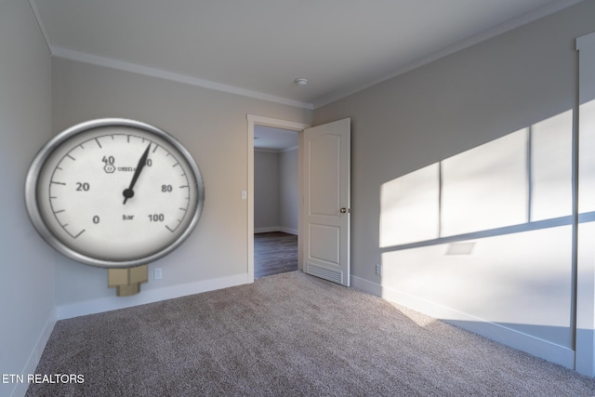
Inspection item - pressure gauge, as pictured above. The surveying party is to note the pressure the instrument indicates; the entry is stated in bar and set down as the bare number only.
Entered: 57.5
